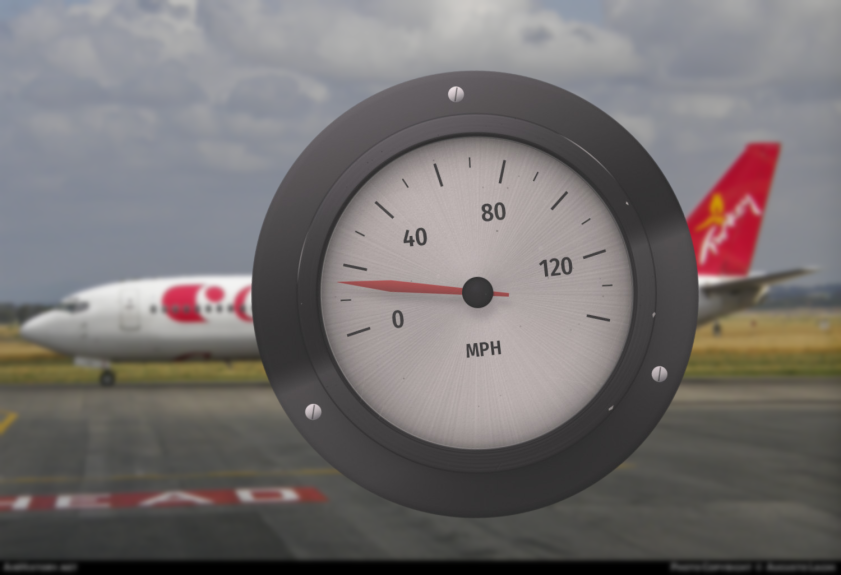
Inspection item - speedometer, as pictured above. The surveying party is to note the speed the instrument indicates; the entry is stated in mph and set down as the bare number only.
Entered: 15
